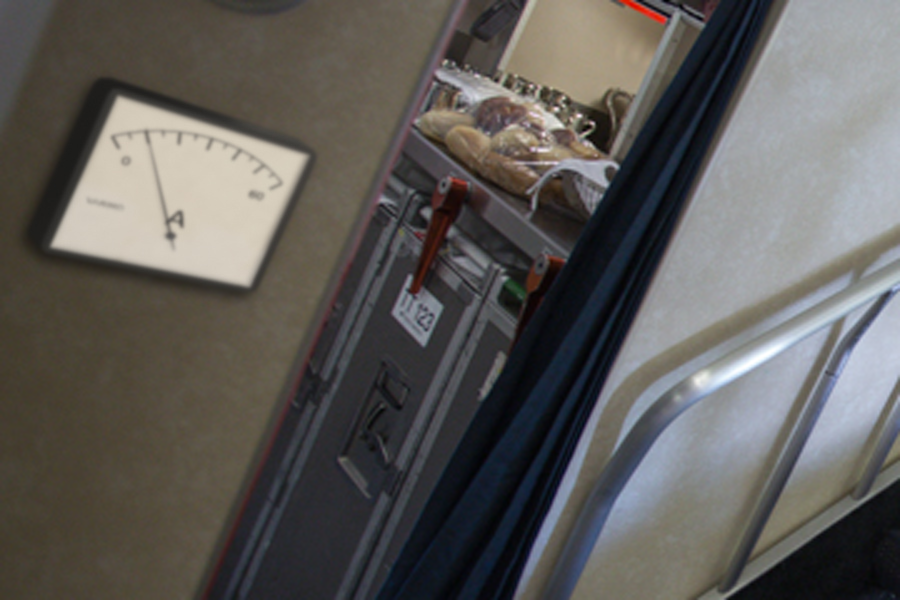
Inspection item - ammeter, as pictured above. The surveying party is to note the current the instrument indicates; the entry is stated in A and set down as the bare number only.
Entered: 10
